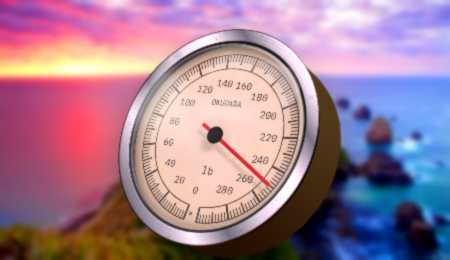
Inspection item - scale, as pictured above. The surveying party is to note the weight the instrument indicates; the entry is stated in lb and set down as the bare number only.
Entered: 250
